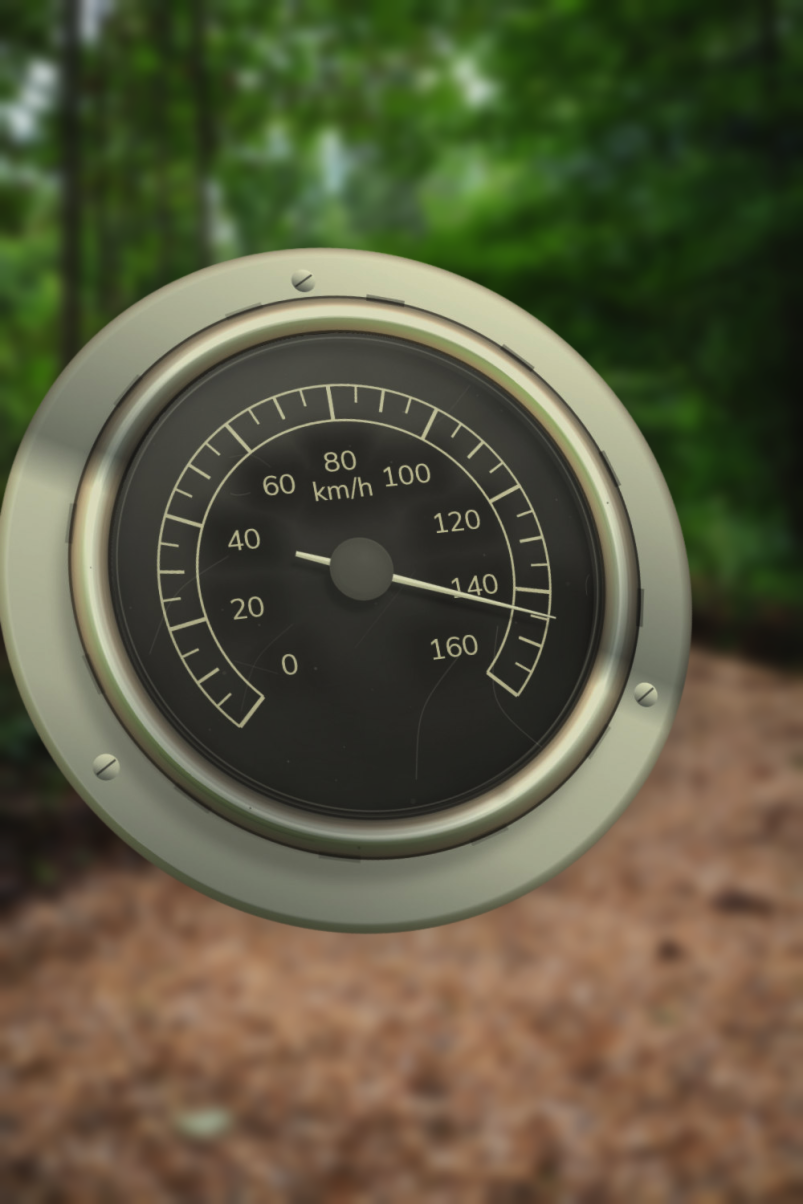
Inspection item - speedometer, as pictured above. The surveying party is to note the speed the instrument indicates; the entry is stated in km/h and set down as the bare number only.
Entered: 145
